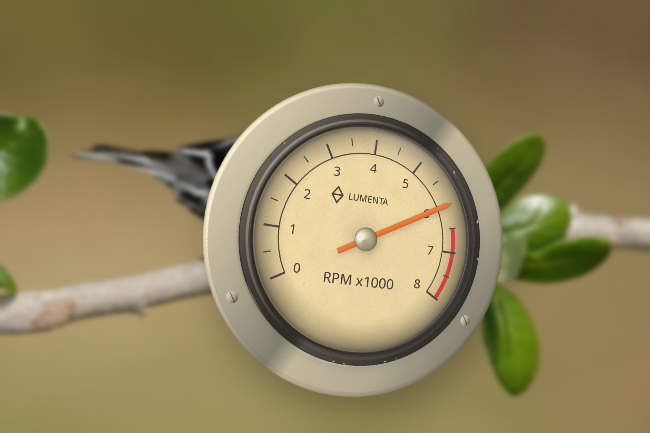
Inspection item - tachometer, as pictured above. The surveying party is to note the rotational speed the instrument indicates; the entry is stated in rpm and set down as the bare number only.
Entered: 6000
